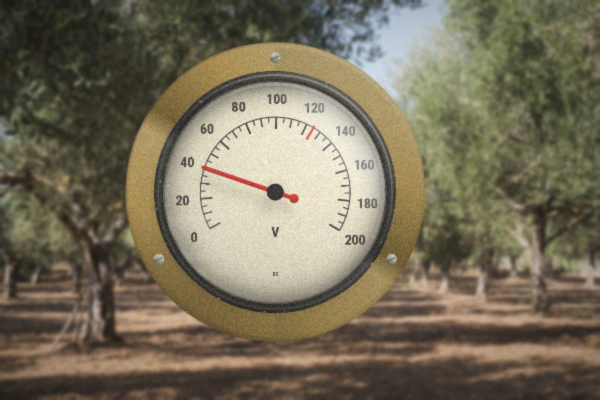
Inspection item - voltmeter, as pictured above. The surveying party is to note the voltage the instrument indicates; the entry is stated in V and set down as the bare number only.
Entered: 40
